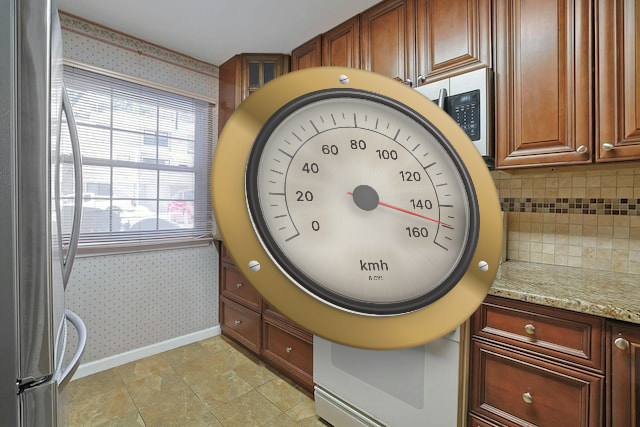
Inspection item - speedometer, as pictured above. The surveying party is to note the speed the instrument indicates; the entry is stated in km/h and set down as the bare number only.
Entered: 150
